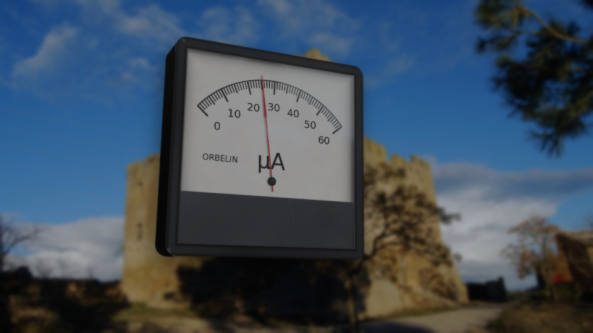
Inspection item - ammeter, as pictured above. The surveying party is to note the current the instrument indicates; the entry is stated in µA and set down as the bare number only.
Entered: 25
